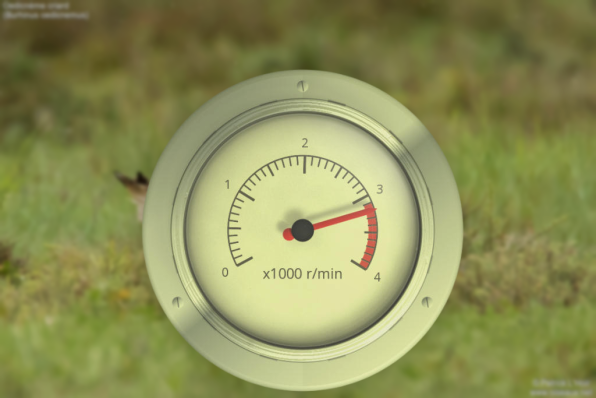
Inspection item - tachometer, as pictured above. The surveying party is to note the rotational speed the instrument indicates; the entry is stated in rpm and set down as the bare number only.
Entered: 3200
